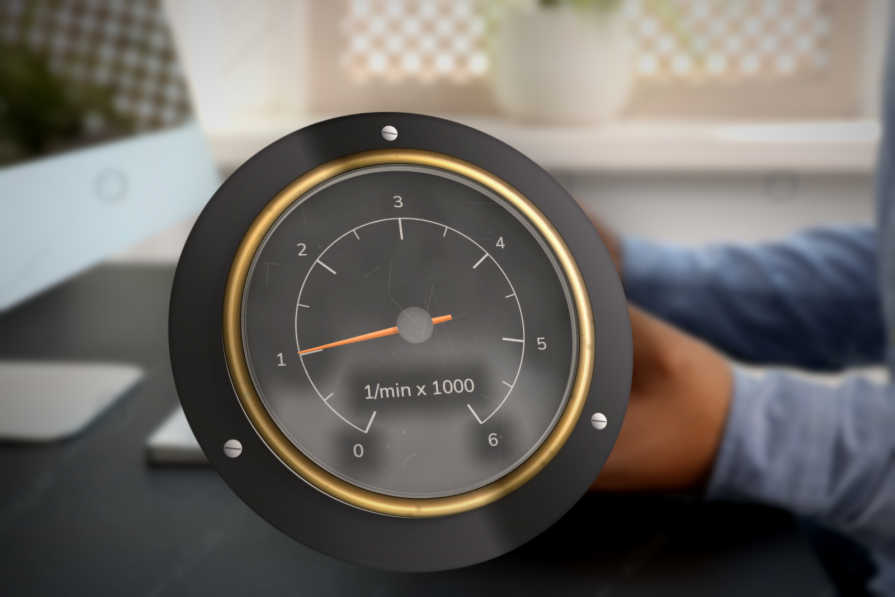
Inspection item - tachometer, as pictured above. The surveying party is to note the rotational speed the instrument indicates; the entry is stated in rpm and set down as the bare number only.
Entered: 1000
